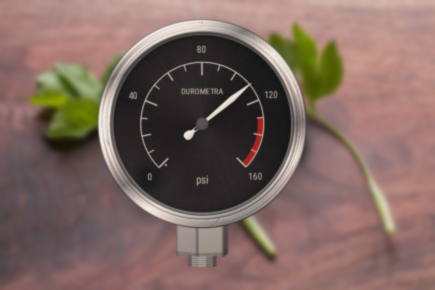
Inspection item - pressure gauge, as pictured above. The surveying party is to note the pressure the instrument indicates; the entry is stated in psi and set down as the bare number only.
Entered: 110
